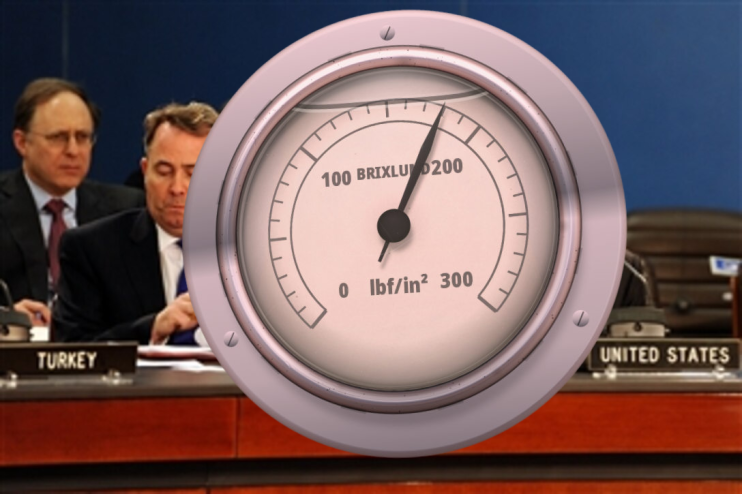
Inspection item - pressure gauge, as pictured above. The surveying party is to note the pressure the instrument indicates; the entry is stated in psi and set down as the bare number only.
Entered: 180
